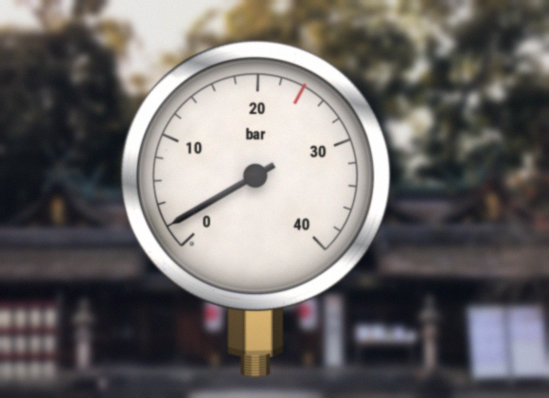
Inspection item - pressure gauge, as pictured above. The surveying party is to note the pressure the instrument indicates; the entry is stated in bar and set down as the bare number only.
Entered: 2
